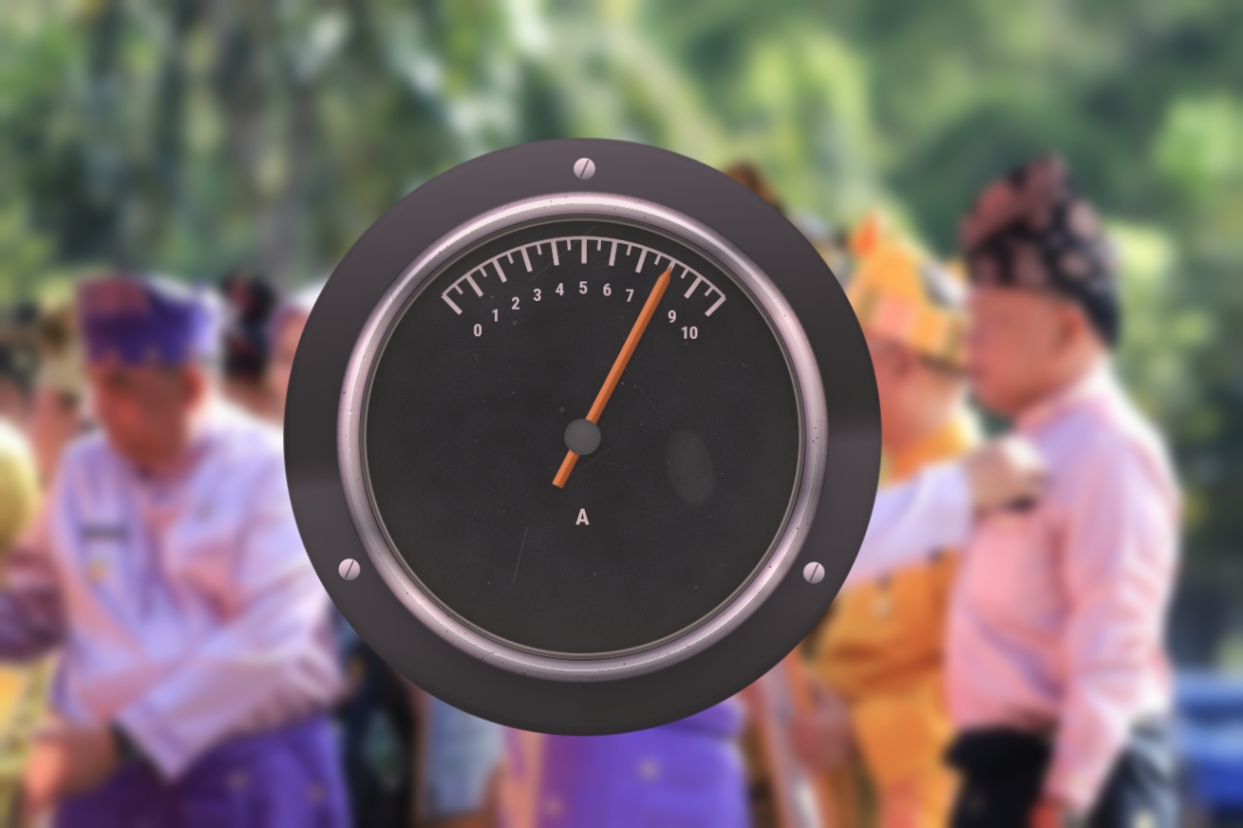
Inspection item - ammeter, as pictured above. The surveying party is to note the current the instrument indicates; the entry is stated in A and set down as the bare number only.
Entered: 8
